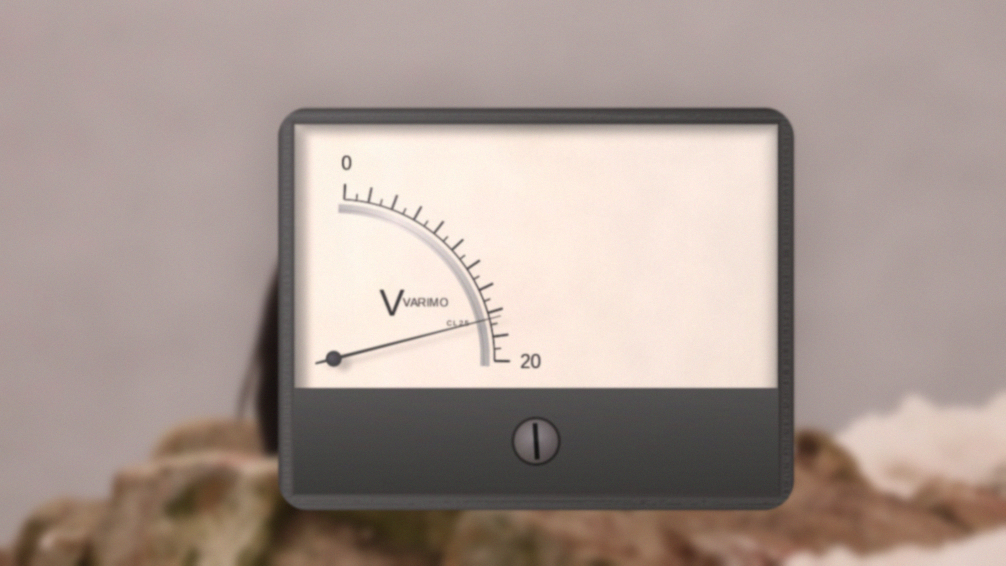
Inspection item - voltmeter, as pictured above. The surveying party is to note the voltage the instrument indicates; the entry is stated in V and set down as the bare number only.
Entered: 16.5
